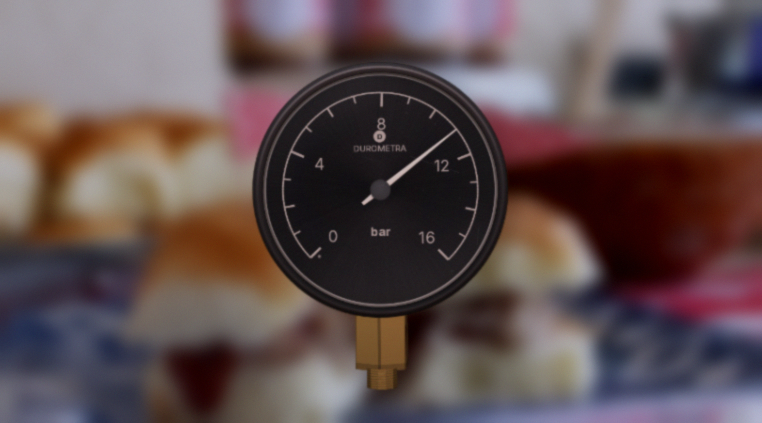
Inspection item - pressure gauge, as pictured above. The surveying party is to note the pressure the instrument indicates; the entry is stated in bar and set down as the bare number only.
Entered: 11
